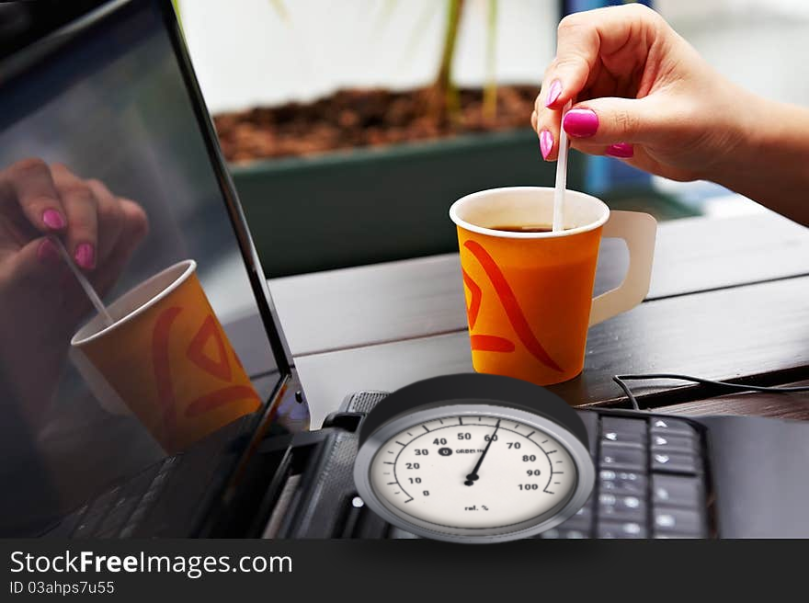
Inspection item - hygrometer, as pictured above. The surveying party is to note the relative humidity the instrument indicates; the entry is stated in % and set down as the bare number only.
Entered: 60
